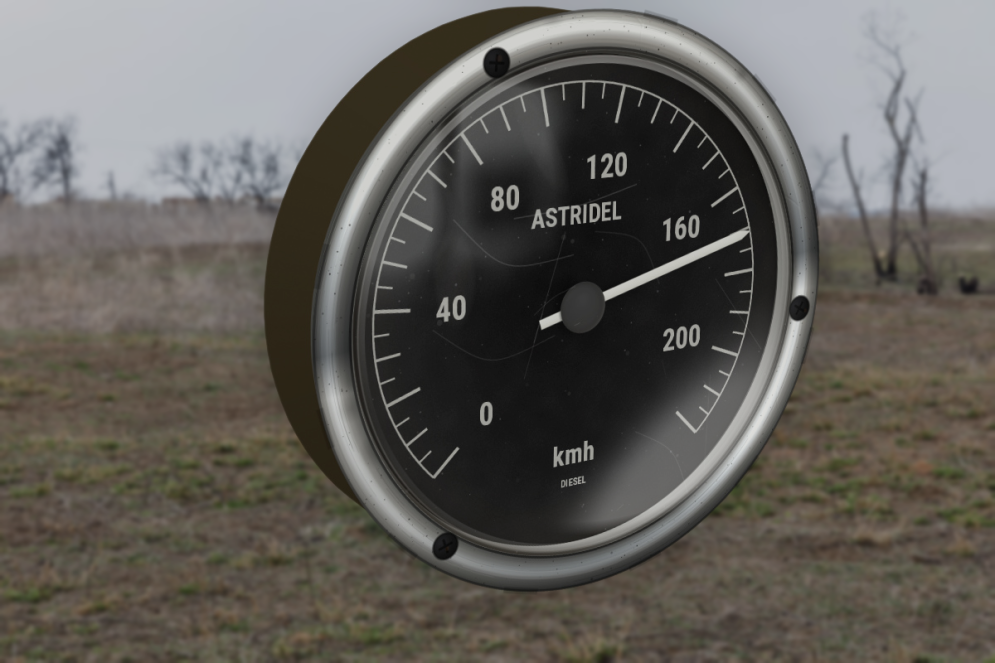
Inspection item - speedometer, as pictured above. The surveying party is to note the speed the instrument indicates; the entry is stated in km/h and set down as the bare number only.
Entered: 170
